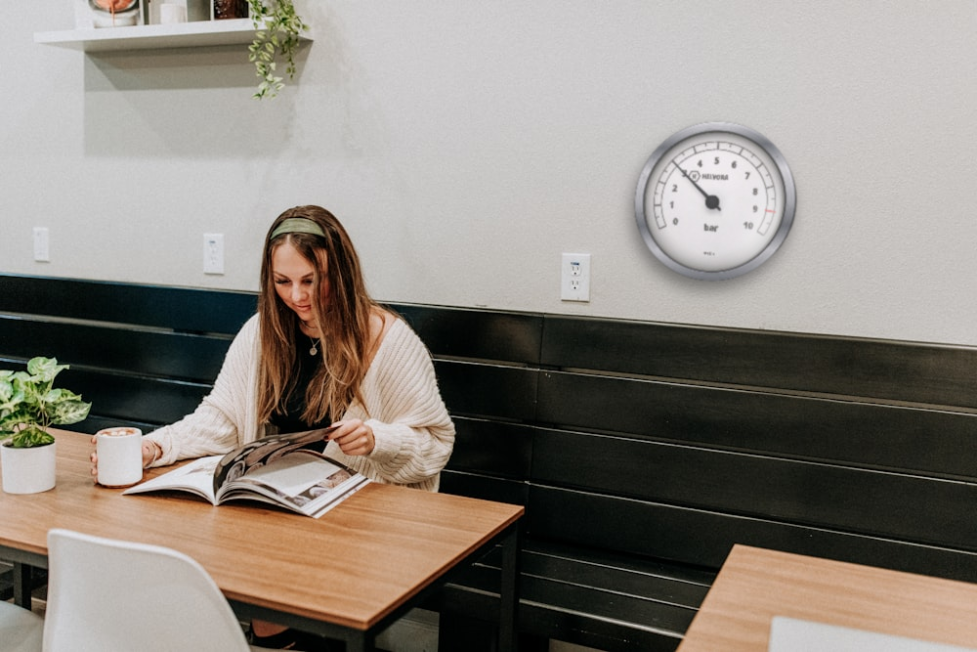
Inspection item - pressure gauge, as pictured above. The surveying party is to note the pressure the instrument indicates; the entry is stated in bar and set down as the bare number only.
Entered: 3
